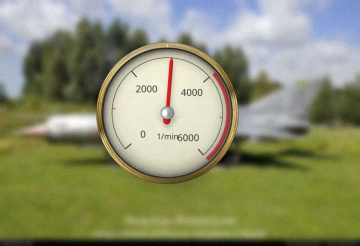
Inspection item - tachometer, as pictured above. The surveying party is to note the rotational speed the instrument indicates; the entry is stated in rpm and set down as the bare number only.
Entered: 3000
